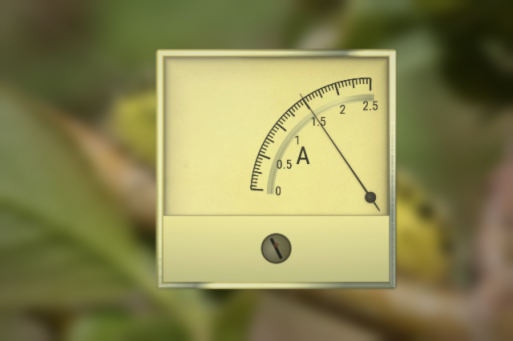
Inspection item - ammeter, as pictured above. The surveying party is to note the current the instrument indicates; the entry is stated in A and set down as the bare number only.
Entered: 1.5
